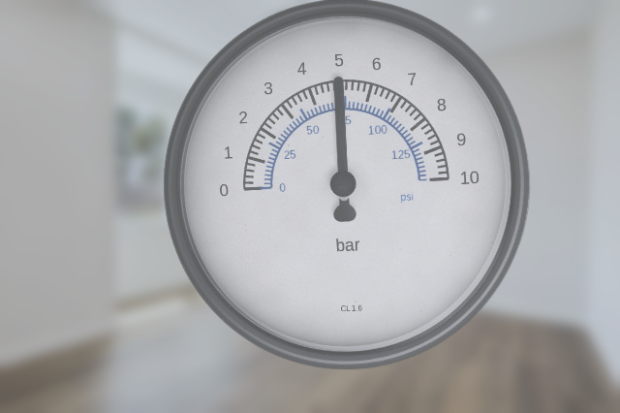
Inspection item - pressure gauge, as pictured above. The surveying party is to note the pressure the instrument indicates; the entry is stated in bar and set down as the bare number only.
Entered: 5
